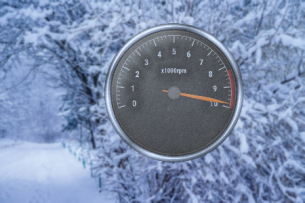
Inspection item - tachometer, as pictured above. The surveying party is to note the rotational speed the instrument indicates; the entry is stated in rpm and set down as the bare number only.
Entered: 9800
